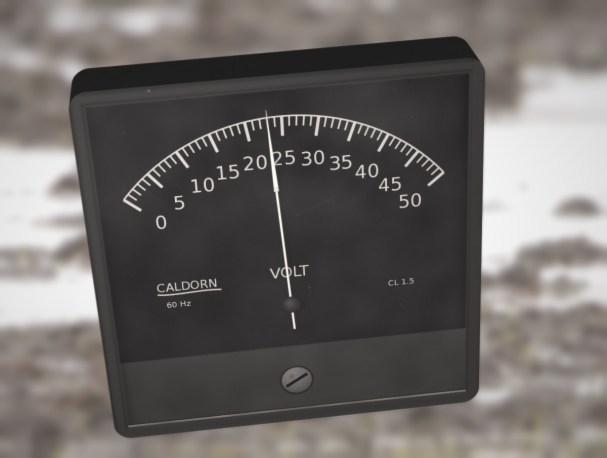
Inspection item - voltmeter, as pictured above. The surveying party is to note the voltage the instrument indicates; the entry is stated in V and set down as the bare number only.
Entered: 23
